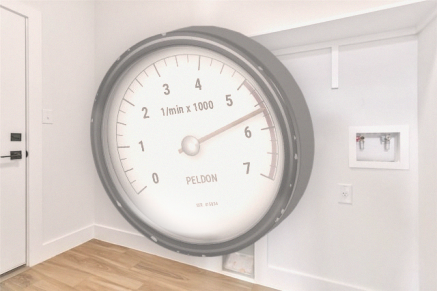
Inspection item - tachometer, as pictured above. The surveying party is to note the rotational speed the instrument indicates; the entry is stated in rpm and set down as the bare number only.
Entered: 5625
